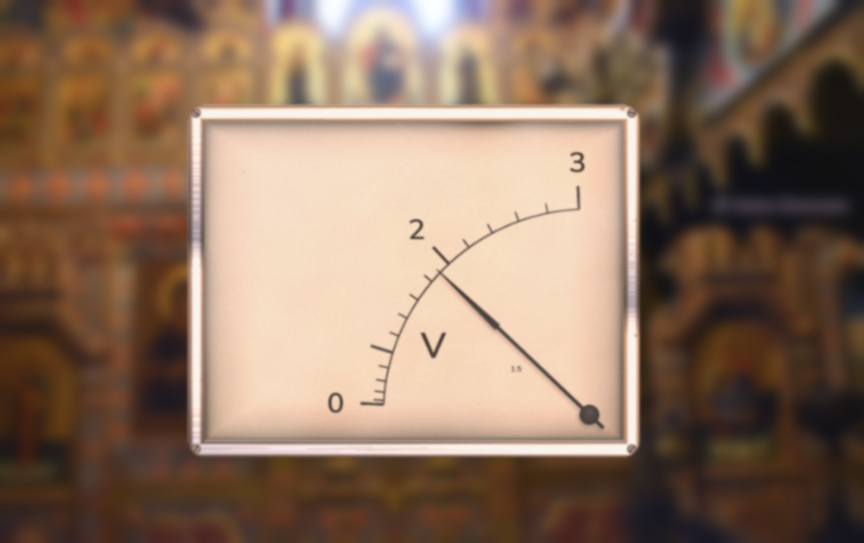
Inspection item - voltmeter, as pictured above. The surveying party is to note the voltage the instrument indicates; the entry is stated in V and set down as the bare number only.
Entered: 1.9
